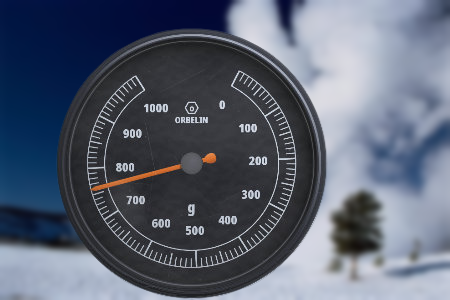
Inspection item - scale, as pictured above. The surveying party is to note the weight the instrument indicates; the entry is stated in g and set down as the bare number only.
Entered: 760
